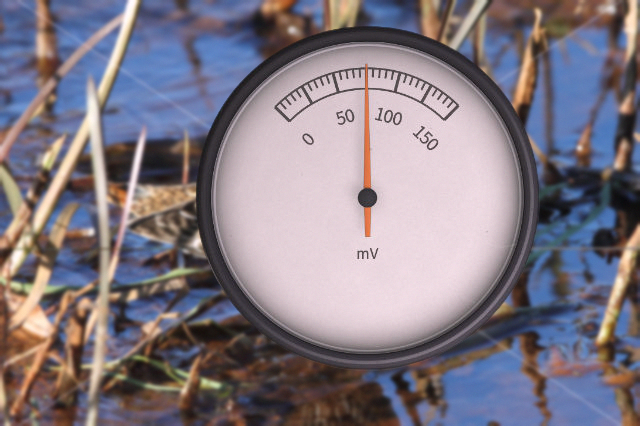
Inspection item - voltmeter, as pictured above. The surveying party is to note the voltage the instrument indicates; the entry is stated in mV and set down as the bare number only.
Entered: 75
